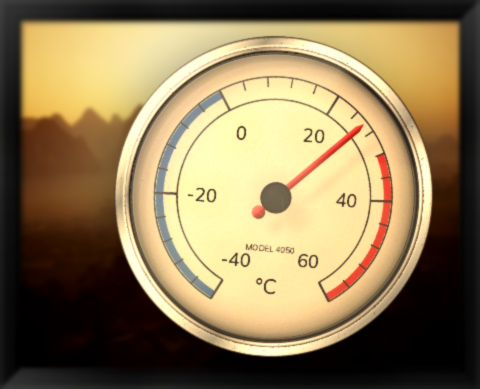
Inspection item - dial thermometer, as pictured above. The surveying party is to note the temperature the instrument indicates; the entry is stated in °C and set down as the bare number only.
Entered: 26
